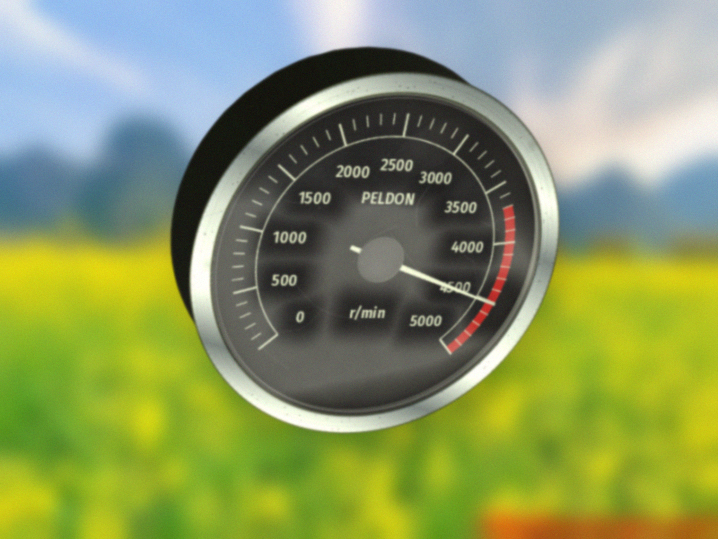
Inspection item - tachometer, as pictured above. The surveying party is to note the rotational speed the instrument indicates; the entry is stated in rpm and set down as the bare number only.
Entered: 4500
